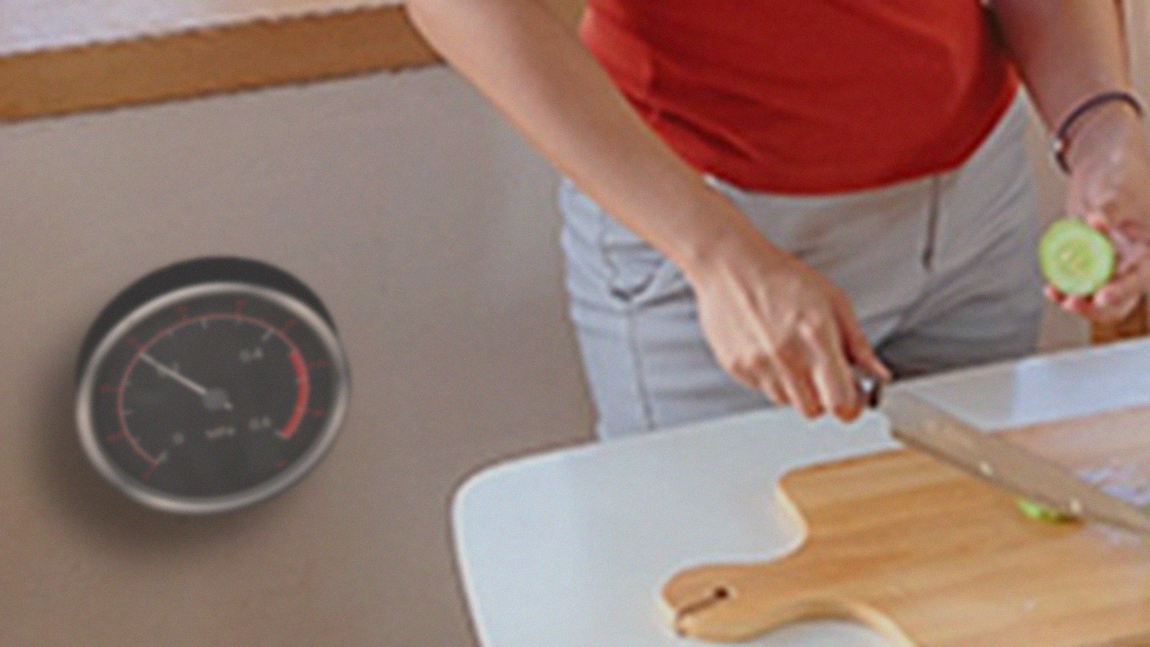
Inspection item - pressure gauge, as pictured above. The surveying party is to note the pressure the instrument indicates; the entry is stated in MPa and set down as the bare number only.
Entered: 0.2
